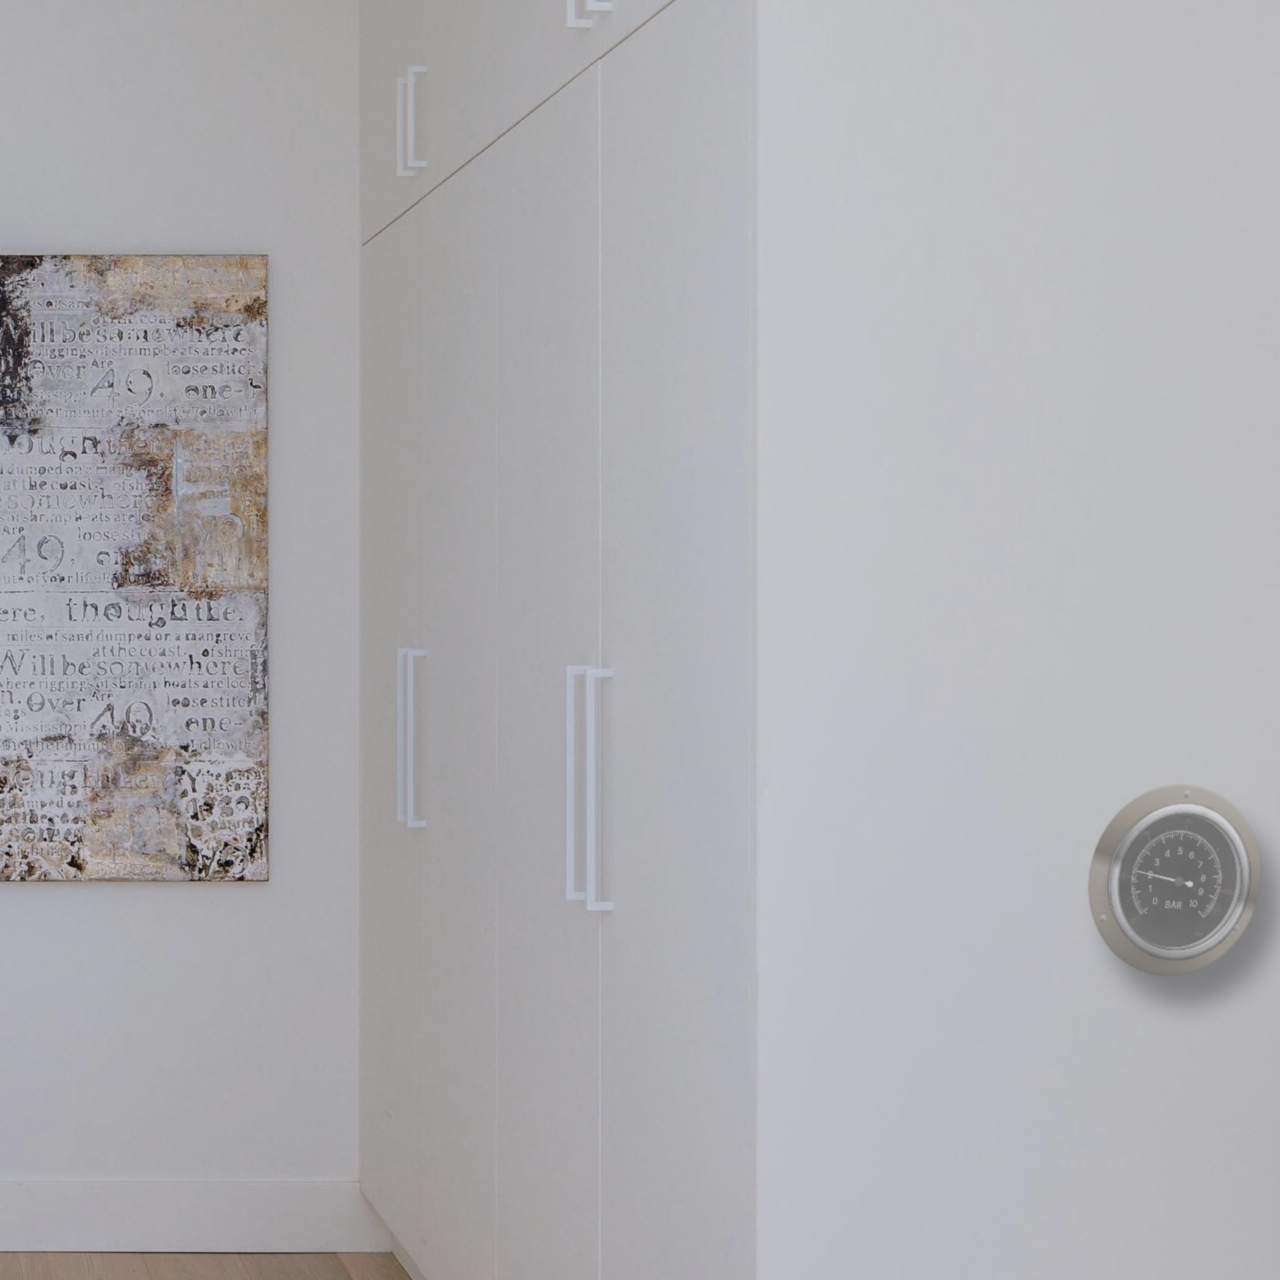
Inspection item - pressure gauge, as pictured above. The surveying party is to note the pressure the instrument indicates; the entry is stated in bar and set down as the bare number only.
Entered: 2
